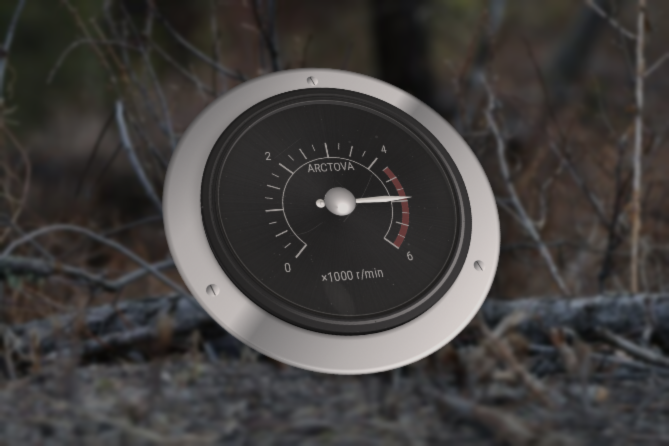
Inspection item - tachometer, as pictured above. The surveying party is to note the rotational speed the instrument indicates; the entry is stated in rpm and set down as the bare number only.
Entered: 5000
